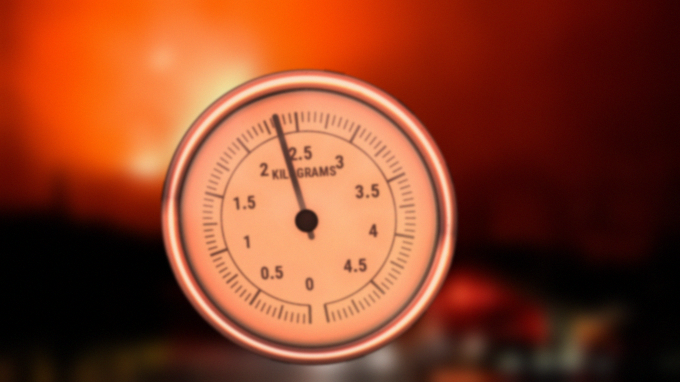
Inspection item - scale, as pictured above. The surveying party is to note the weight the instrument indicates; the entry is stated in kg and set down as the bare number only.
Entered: 2.35
